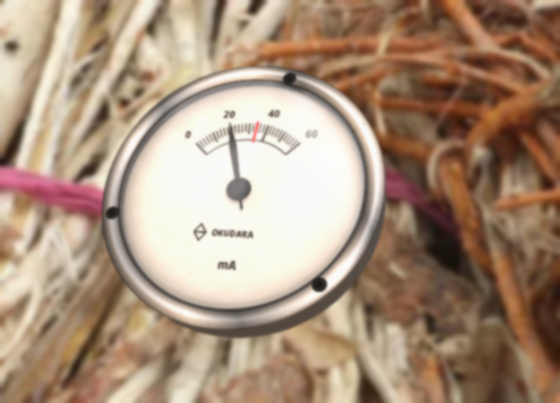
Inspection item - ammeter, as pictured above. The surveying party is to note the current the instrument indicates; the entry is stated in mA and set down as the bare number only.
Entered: 20
